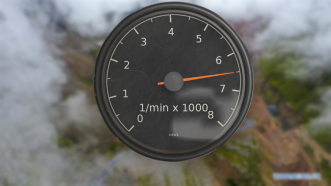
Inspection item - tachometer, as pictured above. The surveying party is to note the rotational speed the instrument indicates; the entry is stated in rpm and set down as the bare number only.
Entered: 6500
